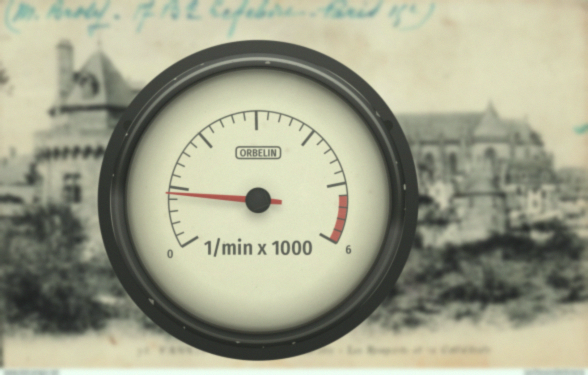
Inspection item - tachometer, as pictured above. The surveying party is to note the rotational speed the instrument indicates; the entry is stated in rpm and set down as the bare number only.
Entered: 900
